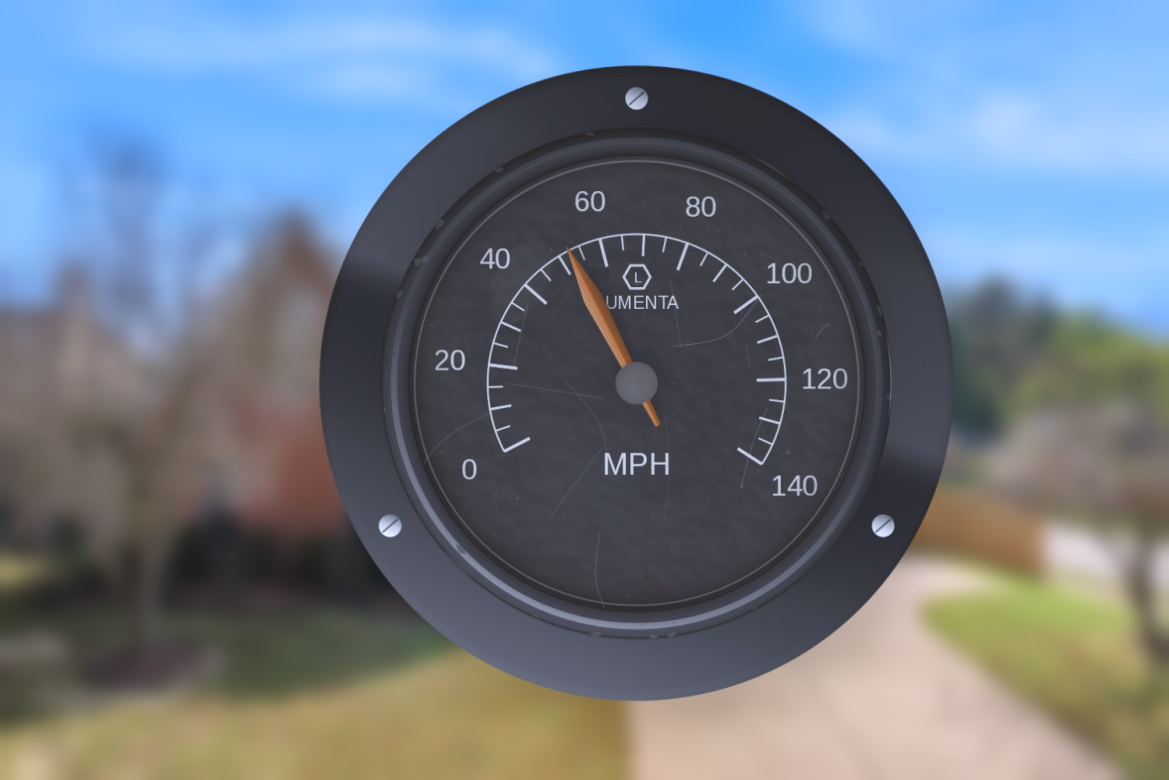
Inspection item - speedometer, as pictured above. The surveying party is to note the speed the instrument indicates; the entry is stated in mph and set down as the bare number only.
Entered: 52.5
